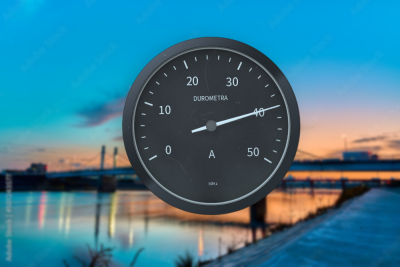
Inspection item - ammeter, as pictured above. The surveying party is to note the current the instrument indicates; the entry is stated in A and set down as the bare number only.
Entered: 40
